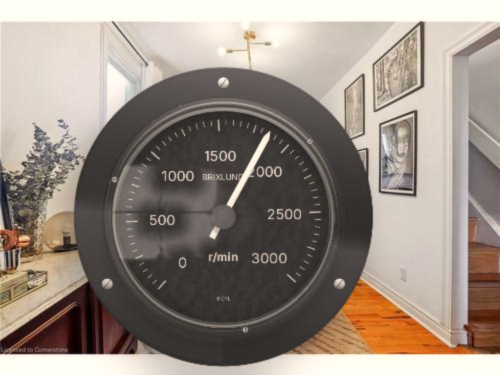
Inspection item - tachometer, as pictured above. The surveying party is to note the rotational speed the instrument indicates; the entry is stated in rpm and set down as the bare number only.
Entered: 1850
